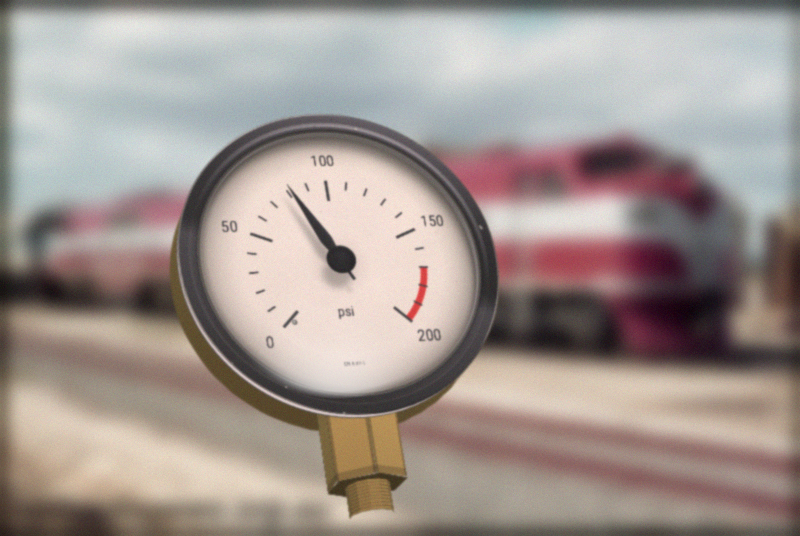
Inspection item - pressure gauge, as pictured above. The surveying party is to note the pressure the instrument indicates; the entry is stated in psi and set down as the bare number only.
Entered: 80
